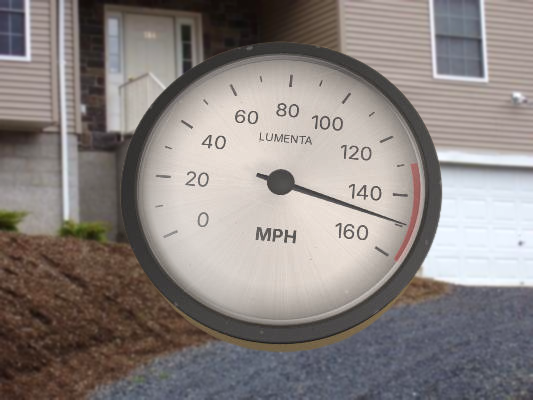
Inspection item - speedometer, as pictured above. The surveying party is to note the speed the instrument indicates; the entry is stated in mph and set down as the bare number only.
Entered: 150
